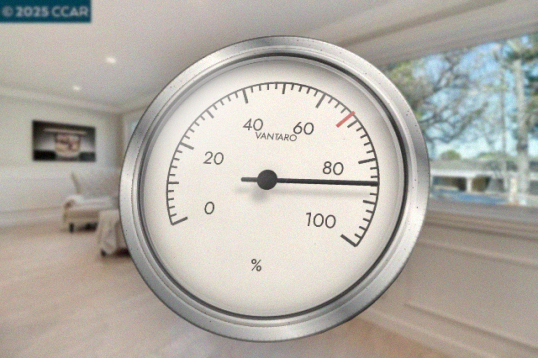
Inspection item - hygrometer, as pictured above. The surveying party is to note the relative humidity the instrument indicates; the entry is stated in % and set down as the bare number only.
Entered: 86
